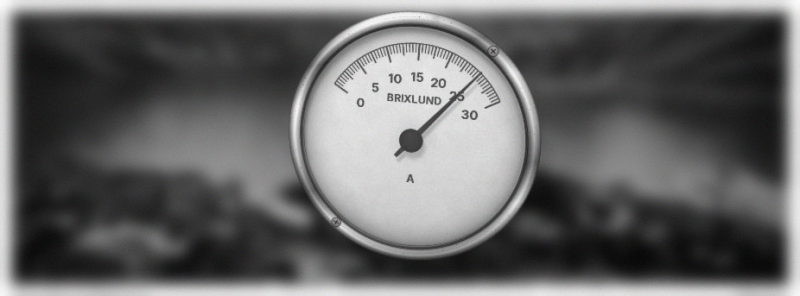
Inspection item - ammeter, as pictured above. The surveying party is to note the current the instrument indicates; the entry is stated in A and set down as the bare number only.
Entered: 25
